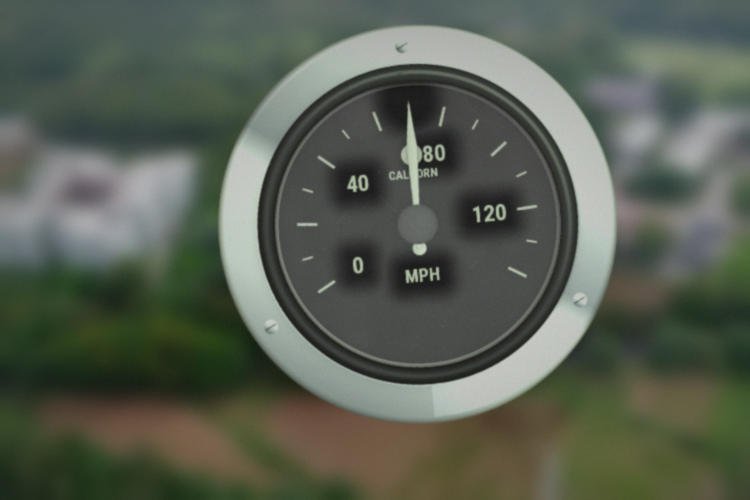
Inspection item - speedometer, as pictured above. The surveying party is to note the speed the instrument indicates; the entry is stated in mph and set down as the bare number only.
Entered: 70
